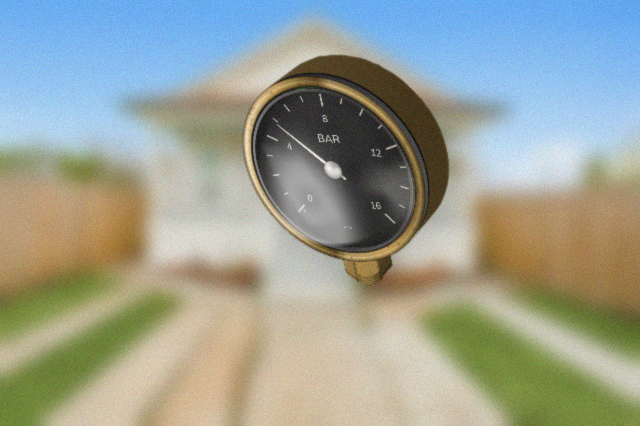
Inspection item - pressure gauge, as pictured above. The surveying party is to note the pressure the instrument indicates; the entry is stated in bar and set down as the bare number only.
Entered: 5
